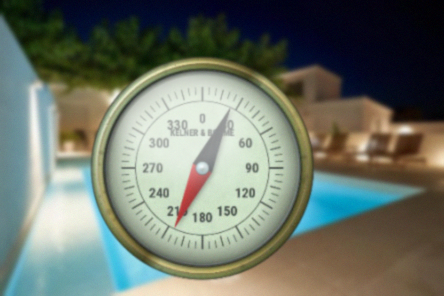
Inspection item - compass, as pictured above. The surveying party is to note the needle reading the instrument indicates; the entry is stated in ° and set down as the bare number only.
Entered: 205
